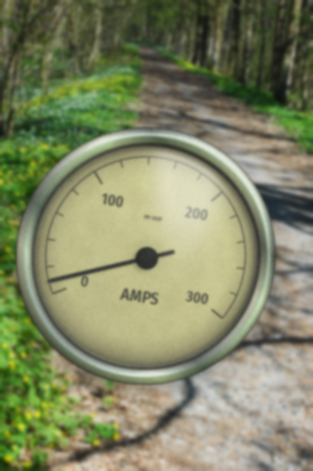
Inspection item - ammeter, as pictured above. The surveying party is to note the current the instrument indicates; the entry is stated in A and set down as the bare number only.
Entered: 10
